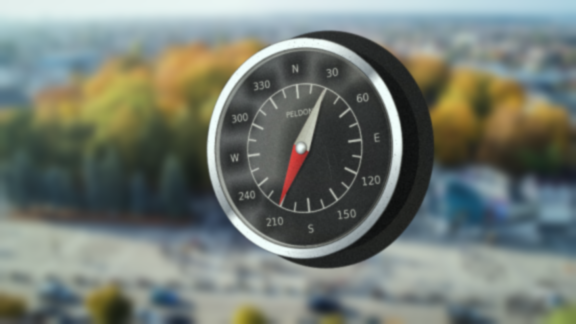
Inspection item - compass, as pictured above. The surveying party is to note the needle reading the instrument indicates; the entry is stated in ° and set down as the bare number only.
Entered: 210
